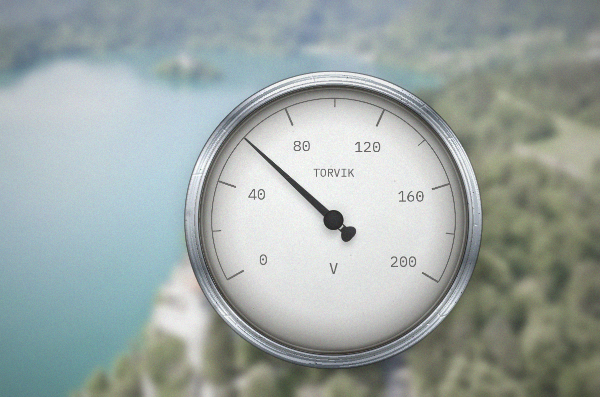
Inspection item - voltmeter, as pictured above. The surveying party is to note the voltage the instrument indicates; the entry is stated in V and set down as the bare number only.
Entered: 60
